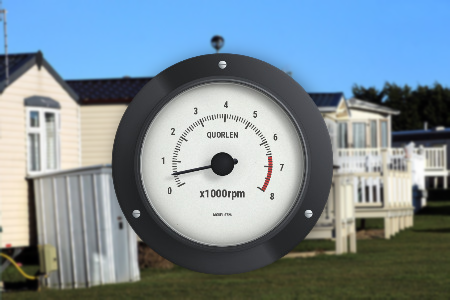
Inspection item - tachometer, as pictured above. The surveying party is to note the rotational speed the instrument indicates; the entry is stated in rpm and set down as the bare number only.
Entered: 500
